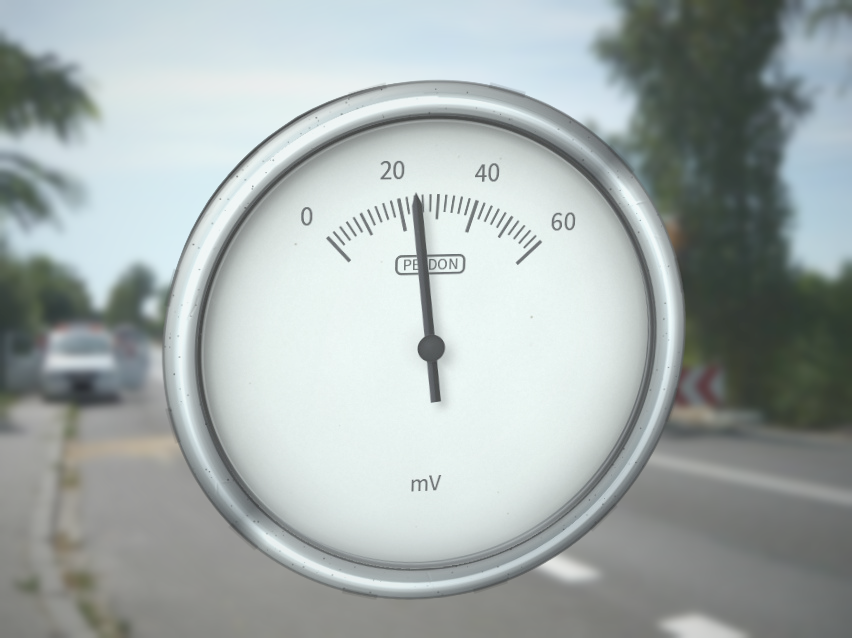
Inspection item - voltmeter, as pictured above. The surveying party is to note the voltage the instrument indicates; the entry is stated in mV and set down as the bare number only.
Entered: 24
